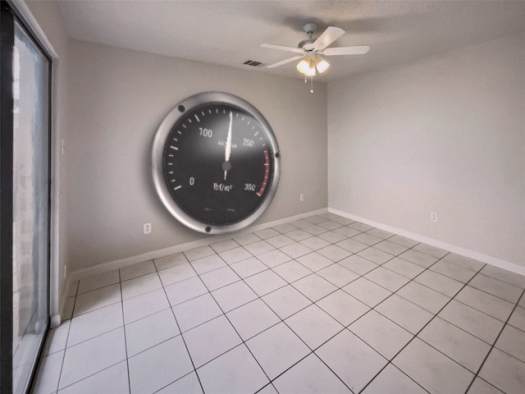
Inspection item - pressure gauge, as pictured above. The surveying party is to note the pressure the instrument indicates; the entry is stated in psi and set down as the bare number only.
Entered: 150
